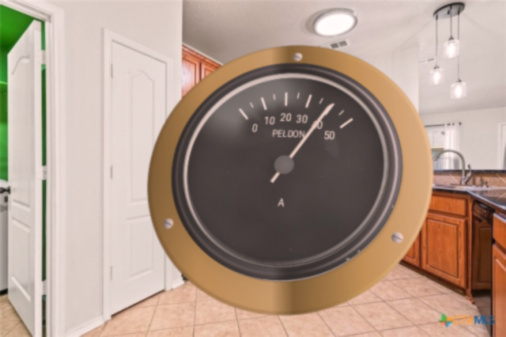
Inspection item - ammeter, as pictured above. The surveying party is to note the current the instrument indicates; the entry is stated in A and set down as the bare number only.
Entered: 40
